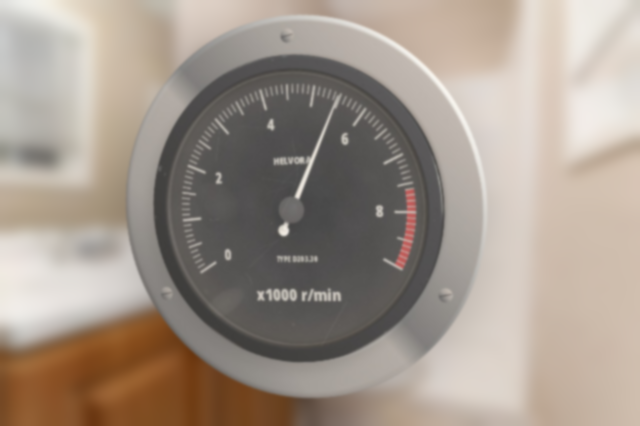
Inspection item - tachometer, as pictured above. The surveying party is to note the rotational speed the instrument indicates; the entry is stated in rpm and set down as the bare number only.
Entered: 5500
